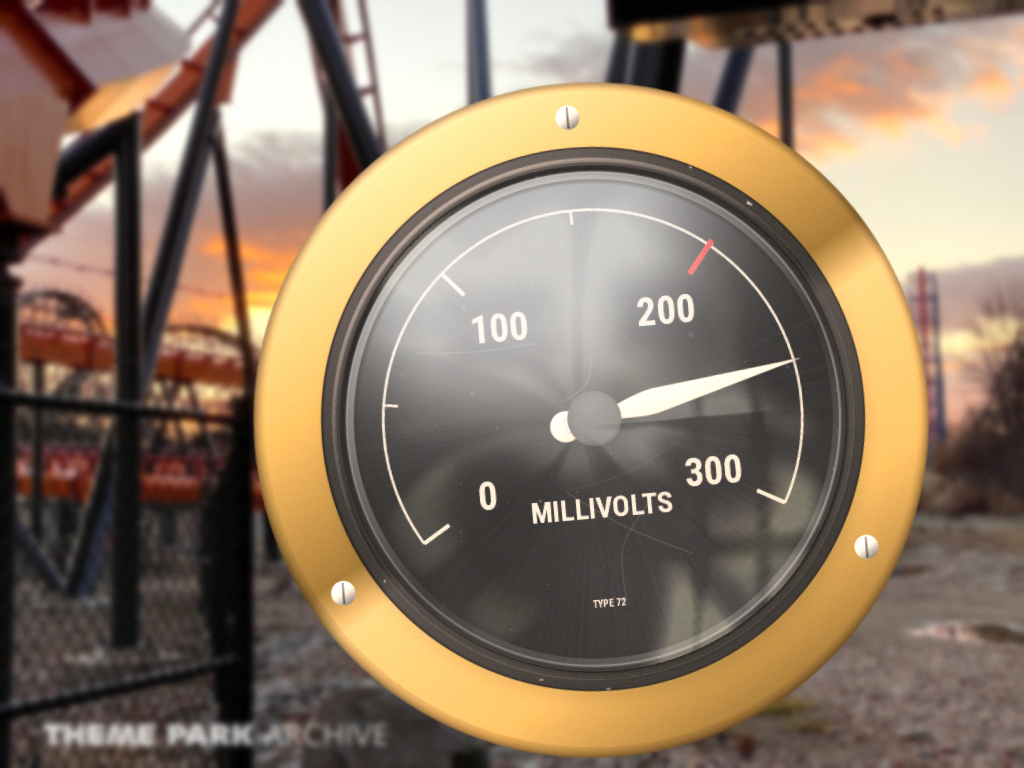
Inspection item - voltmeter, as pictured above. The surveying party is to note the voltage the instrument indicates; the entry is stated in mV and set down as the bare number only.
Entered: 250
